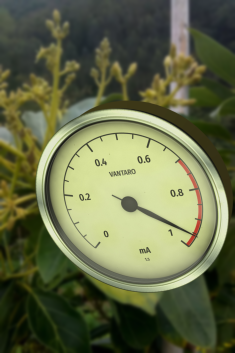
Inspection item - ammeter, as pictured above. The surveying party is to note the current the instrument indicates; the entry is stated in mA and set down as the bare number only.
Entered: 0.95
